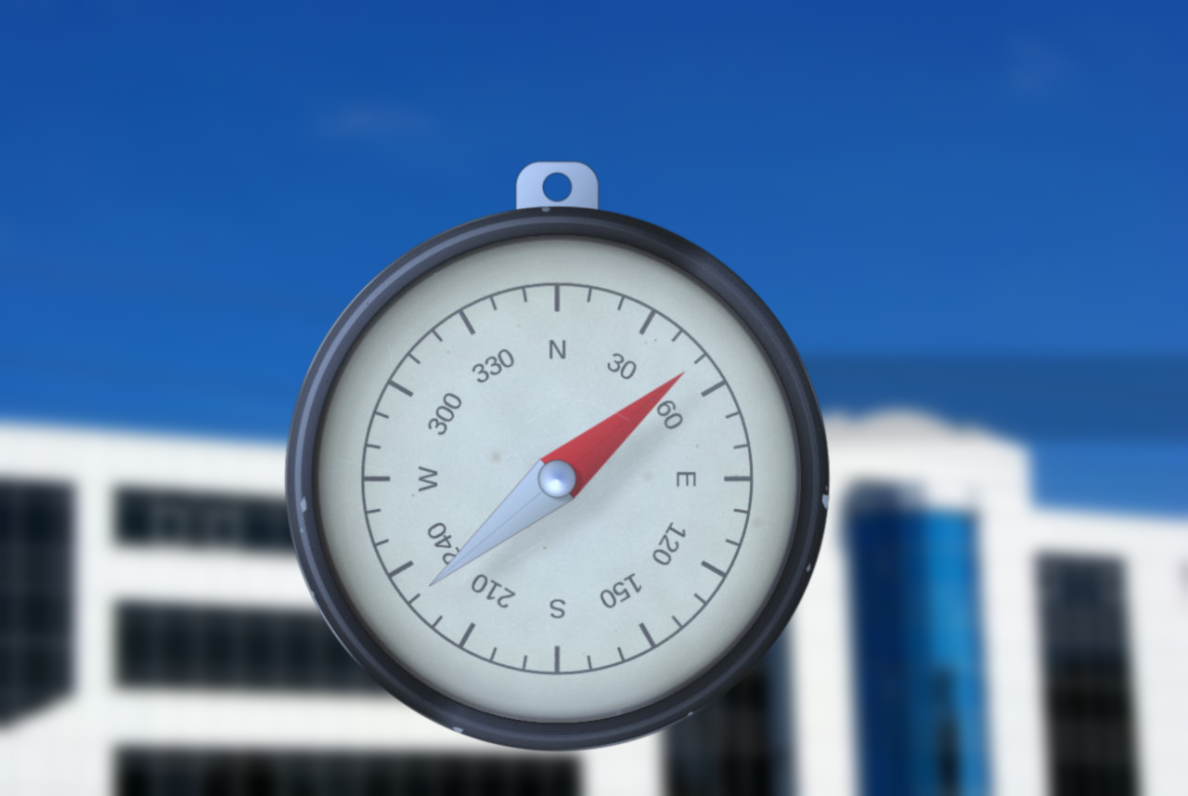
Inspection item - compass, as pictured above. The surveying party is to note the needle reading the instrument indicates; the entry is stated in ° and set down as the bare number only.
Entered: 50
